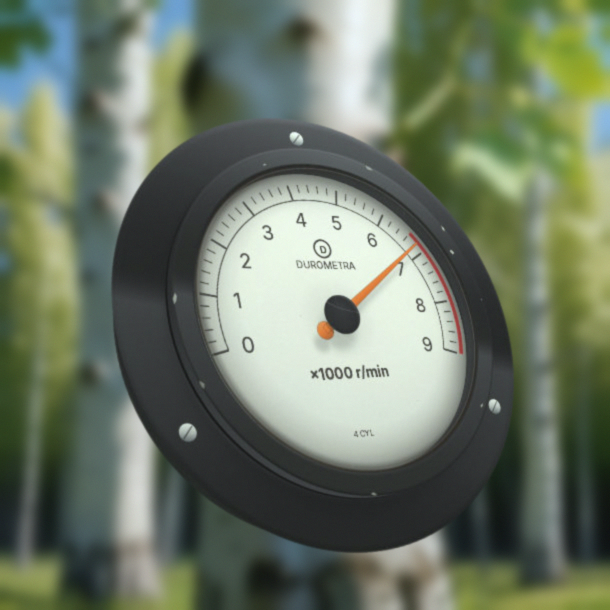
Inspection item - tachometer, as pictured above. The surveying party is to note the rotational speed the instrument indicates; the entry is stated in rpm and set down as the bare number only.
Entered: 6800
